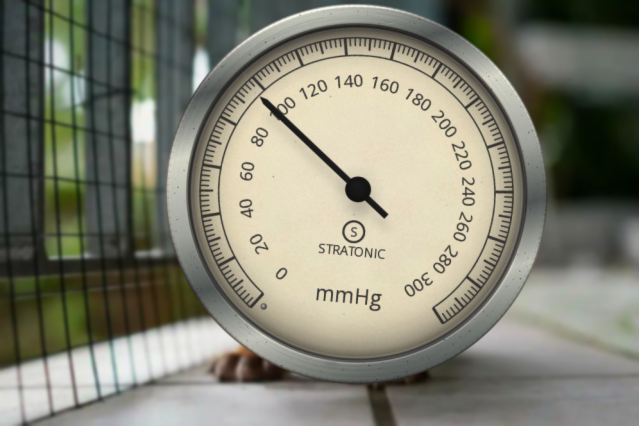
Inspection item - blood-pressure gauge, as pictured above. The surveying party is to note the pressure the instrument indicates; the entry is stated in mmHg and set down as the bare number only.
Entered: 96
